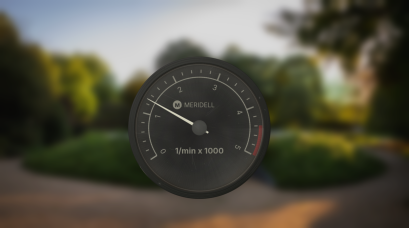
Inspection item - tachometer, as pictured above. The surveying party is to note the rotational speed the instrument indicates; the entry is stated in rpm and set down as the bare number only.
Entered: 1300
